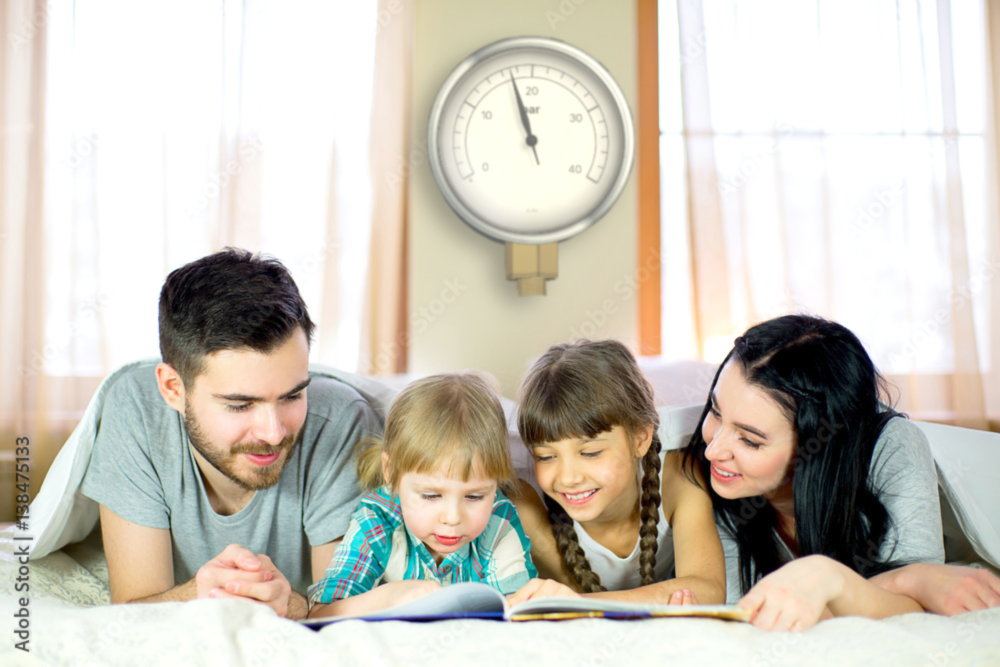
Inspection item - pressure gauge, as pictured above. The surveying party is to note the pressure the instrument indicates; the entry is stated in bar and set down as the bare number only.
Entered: 17
